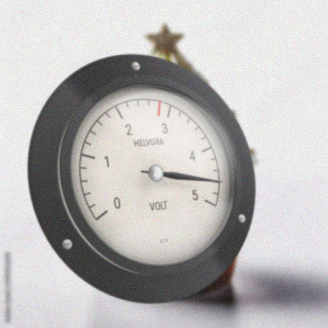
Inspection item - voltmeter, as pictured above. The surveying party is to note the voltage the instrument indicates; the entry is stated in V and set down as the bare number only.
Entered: 4.6
